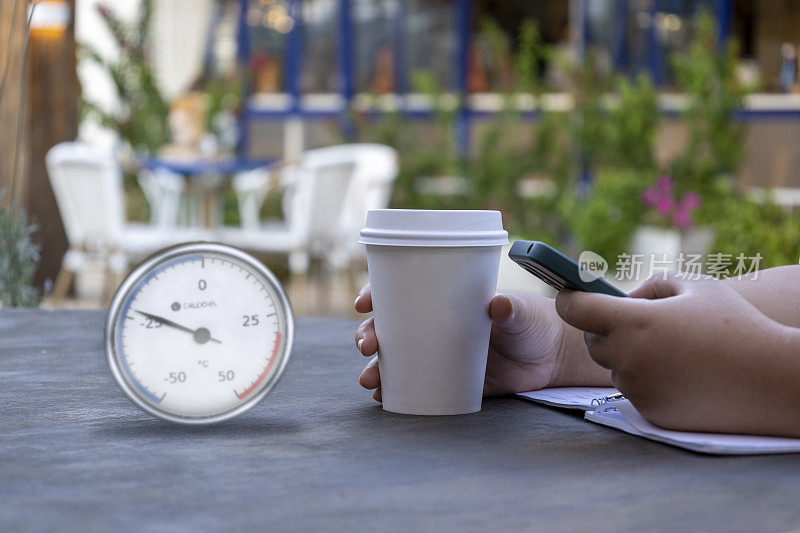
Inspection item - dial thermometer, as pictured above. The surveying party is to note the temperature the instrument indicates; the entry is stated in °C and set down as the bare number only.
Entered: -22.5
